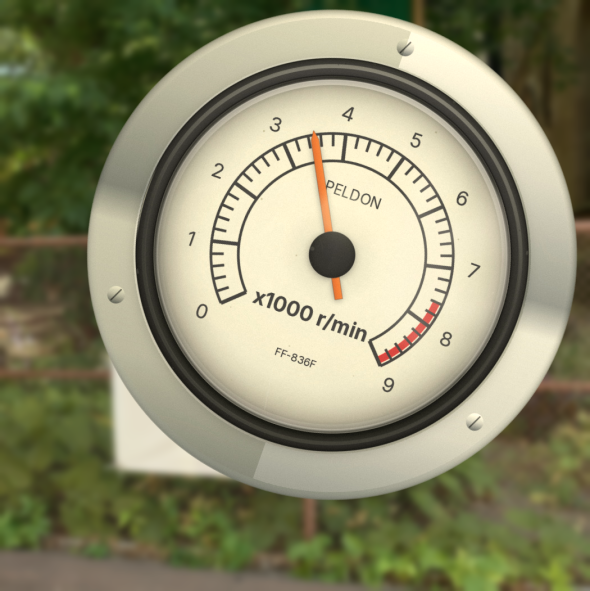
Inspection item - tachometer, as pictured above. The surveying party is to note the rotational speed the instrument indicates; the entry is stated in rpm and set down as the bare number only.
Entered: 3500
